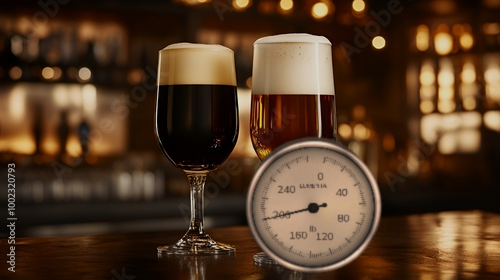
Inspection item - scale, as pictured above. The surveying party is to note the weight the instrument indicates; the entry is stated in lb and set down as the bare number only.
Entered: 200
